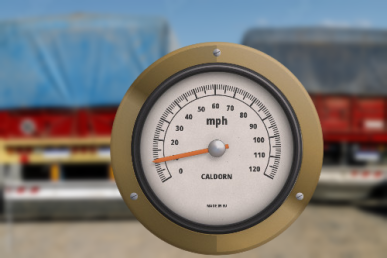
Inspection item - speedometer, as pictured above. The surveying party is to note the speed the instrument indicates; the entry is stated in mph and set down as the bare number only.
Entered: 10
